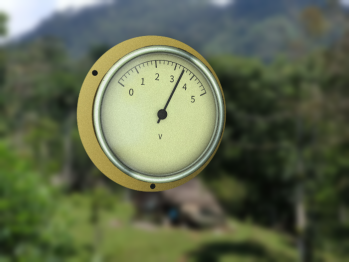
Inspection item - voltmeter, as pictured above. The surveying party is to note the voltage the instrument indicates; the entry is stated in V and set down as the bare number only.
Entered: 3.4
